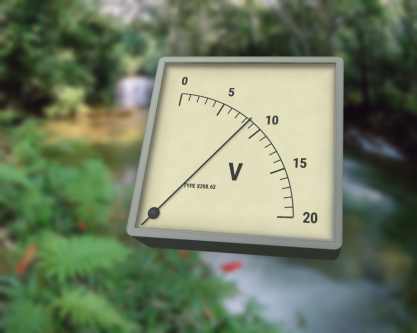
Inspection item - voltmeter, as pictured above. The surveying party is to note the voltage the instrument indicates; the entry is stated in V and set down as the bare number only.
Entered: 8.5
